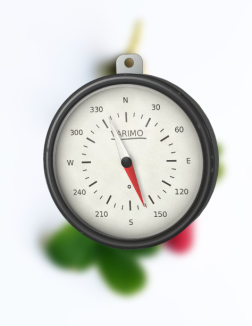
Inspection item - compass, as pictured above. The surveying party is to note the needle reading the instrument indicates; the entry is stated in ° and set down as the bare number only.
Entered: 160
